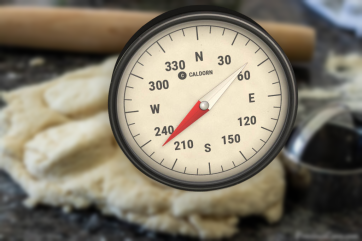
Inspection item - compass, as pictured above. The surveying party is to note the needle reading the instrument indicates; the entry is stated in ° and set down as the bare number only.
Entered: 230
